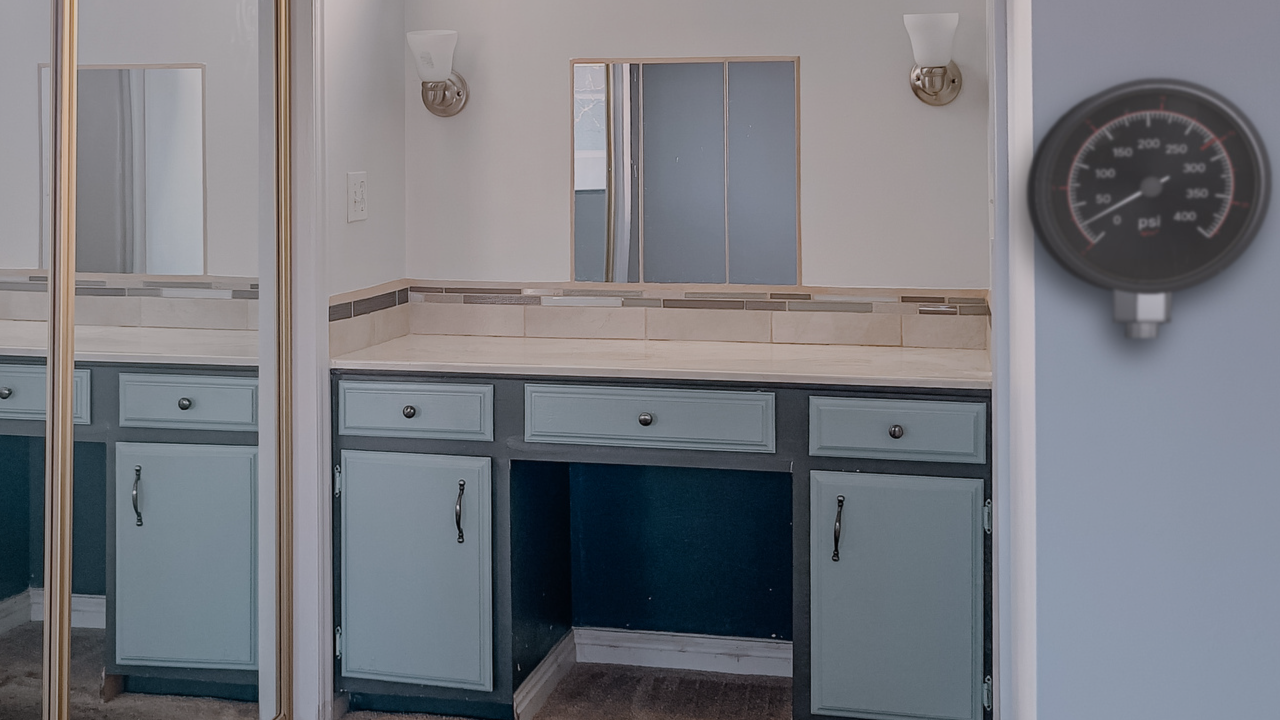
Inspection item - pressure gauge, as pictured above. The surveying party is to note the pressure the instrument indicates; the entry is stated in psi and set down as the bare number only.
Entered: 25
